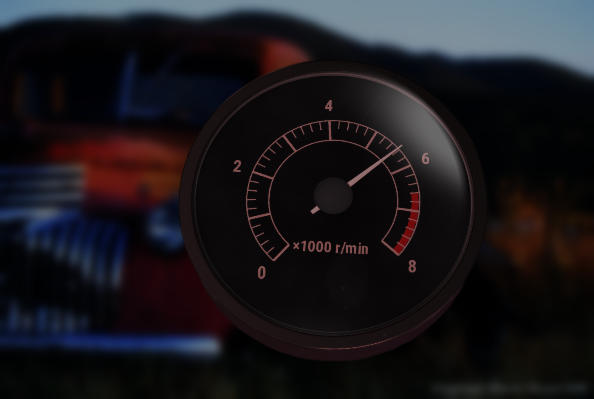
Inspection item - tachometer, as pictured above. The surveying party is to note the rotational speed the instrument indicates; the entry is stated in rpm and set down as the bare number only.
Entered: 5600
